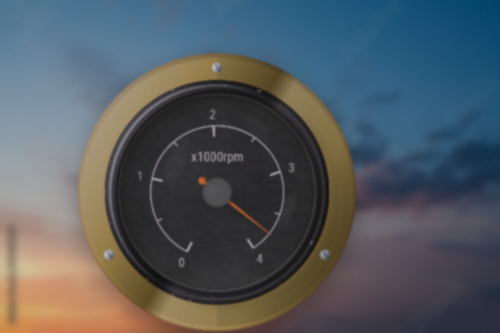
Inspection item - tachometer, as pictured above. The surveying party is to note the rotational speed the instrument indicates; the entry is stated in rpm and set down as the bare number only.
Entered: 3750
